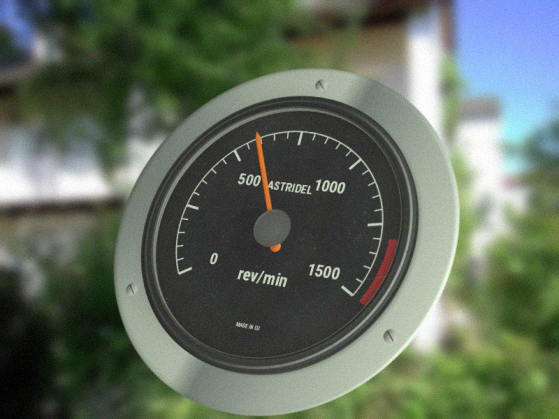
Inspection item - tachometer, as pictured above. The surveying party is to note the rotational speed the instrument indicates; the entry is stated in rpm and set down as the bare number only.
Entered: 600
